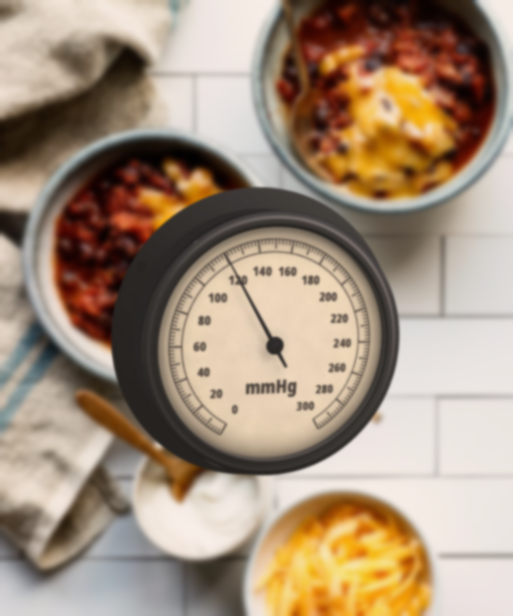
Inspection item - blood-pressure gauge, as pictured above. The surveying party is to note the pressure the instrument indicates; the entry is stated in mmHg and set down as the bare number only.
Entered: 120
